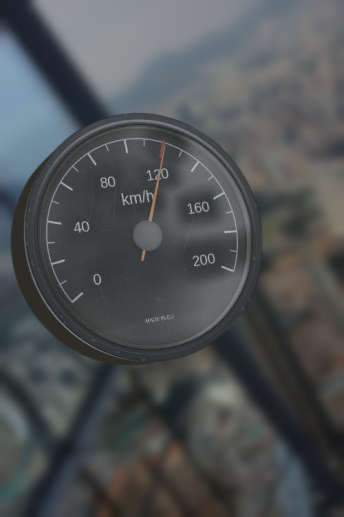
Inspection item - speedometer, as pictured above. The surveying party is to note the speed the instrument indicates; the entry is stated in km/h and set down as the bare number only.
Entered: 120
